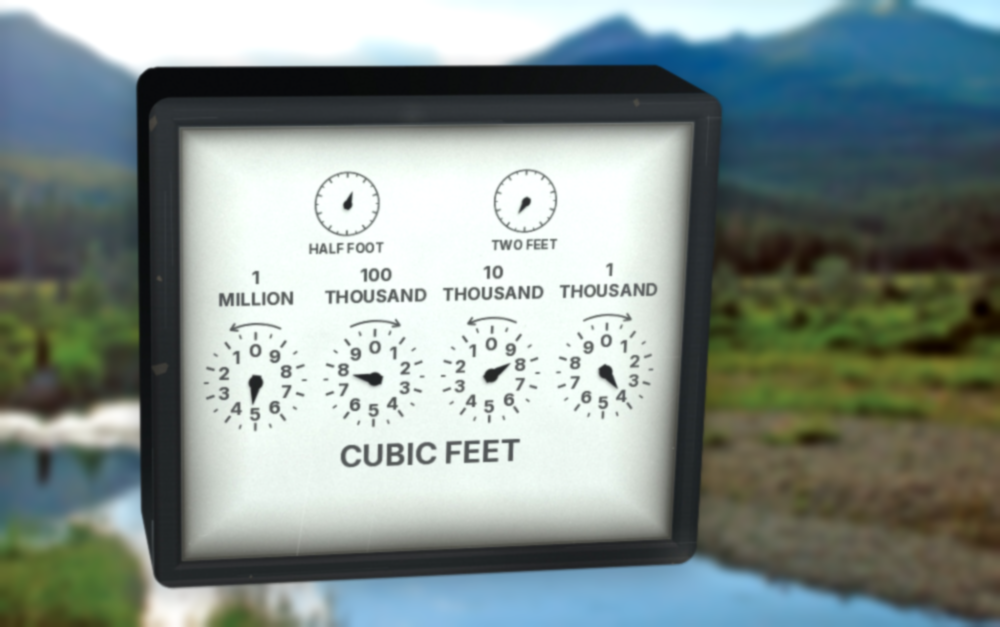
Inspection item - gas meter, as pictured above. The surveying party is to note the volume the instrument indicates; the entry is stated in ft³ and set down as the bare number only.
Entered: 478400
